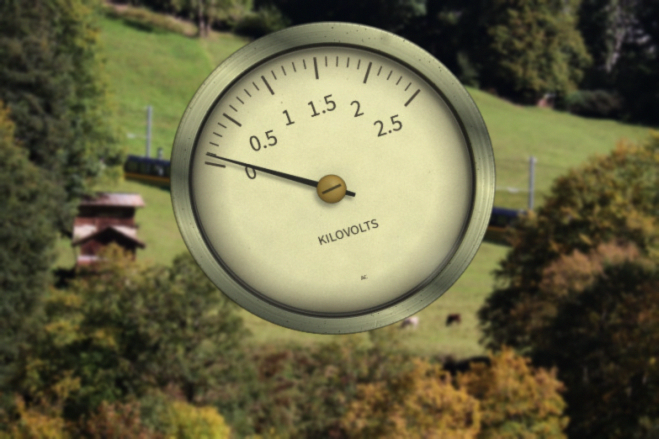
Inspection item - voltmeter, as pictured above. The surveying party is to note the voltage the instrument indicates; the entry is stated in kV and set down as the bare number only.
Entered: 0.1
